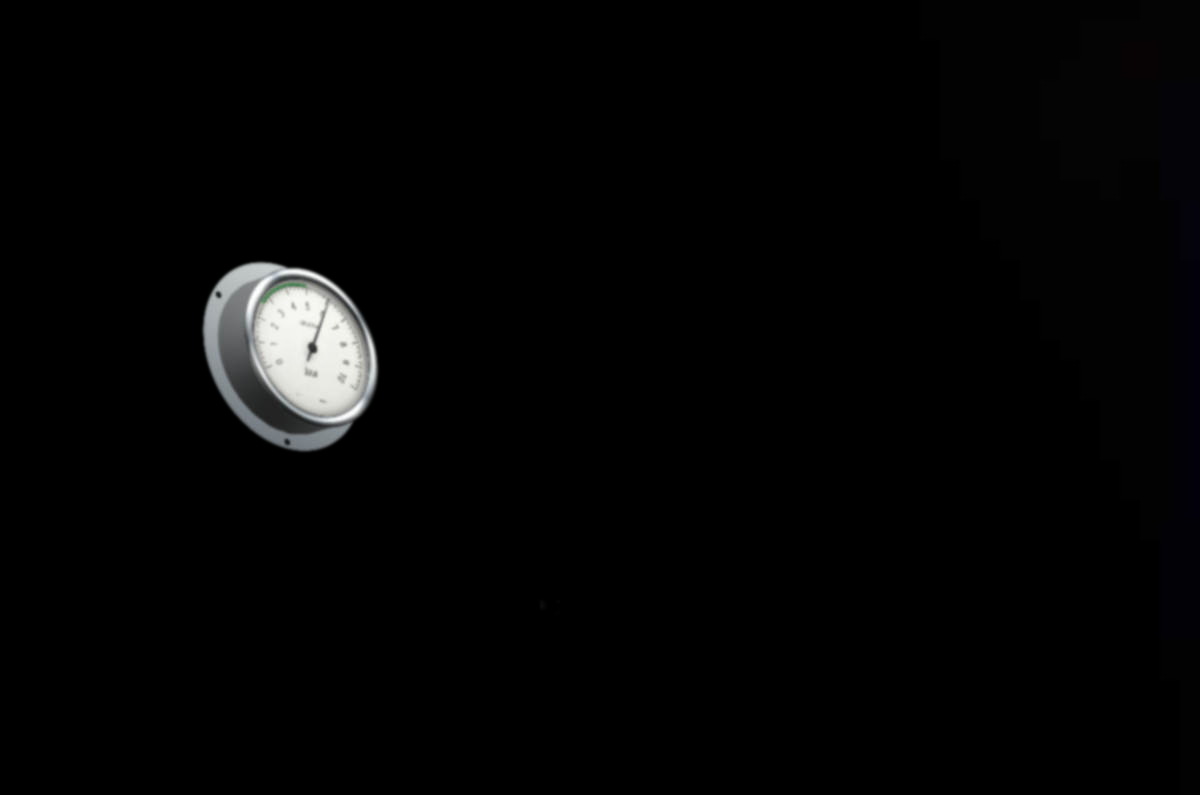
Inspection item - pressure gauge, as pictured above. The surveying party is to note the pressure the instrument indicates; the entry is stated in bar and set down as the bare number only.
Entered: 6
